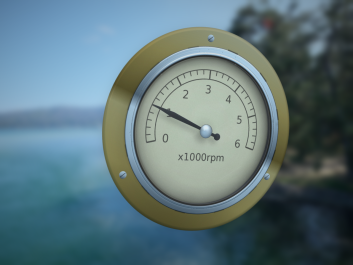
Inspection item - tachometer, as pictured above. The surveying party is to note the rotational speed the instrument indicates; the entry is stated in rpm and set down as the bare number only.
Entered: 1000
